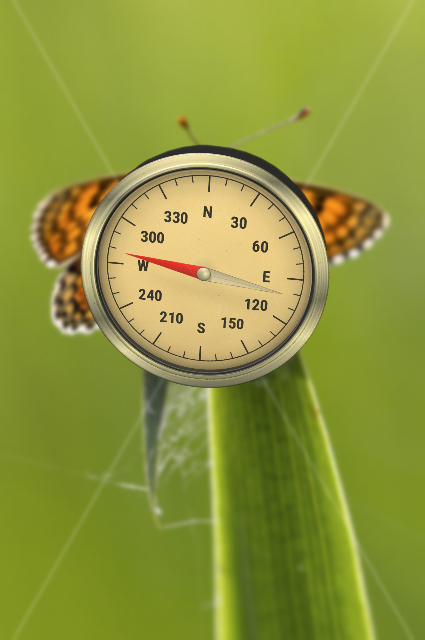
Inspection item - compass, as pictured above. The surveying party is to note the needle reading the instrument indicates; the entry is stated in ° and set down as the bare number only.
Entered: 280
